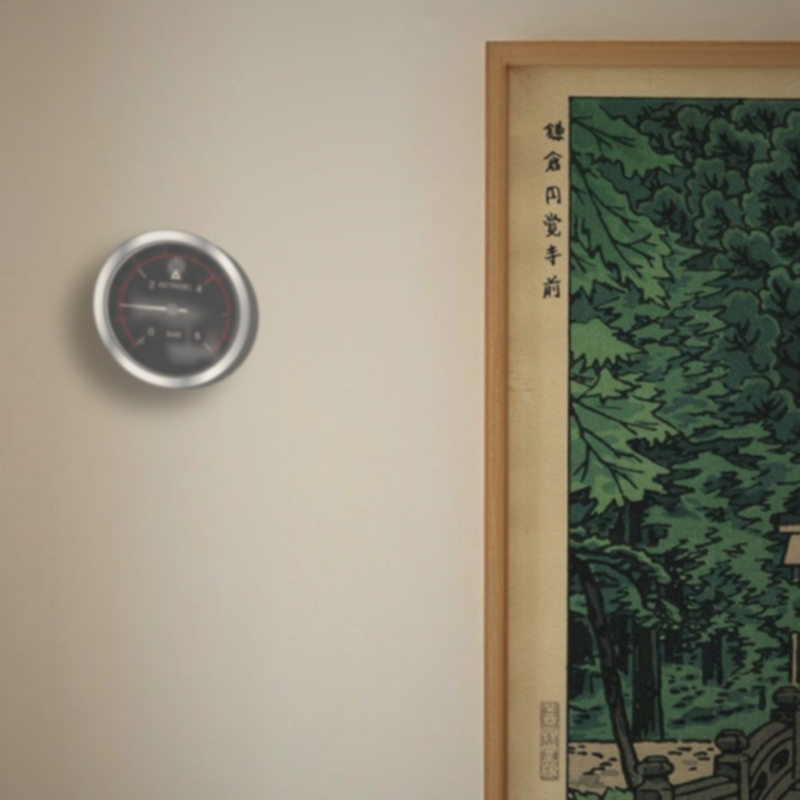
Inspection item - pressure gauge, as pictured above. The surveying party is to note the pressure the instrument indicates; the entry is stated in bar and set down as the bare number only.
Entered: 1
